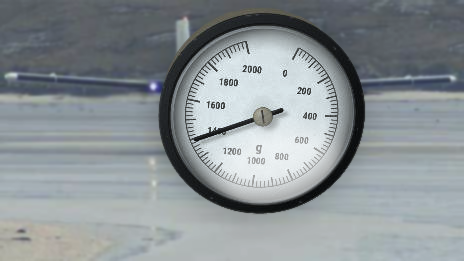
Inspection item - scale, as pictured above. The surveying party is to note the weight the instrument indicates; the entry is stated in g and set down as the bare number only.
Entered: 1400
